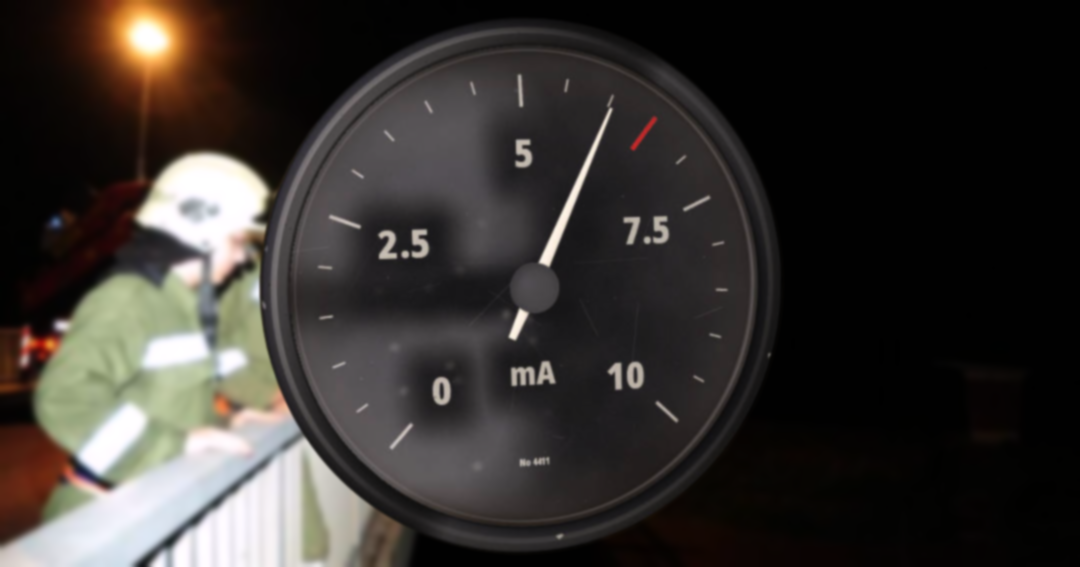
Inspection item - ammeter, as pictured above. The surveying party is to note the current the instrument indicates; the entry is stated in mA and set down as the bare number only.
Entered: 6
